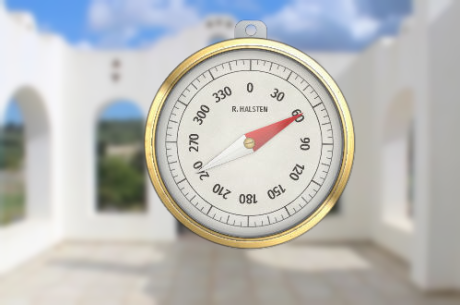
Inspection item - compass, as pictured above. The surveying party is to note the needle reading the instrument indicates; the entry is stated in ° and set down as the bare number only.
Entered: 60
